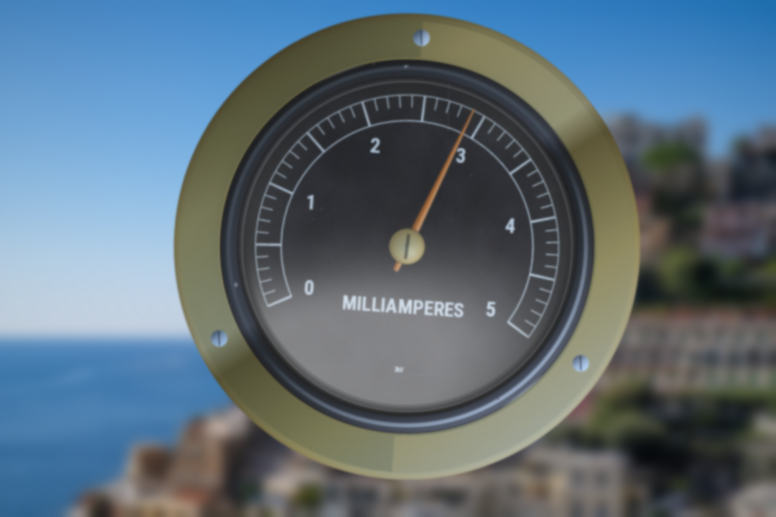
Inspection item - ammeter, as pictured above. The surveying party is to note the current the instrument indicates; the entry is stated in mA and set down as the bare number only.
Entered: 2.9
